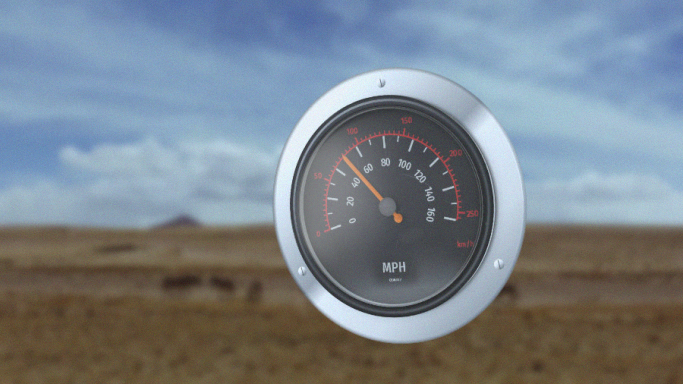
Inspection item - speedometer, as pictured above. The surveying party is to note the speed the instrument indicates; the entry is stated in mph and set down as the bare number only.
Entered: 50
